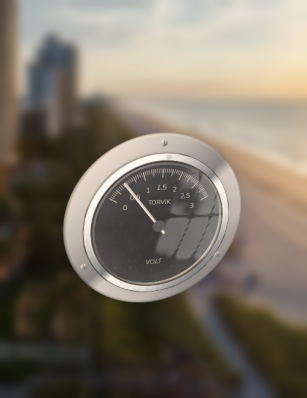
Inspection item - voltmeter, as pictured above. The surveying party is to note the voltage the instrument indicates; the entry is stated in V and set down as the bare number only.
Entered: 0.5
